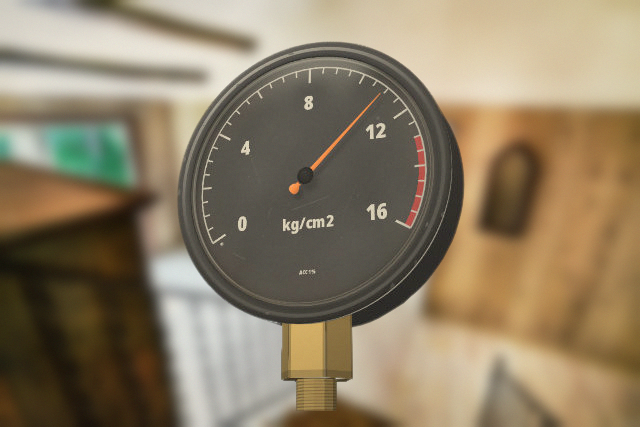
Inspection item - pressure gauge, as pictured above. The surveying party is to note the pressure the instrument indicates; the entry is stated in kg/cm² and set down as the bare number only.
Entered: 11
